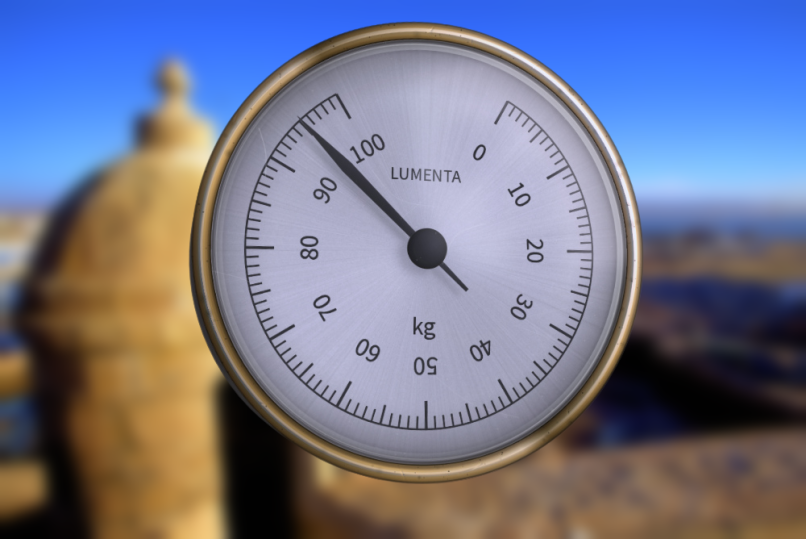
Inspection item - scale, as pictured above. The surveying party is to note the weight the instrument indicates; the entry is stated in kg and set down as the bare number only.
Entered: 95
